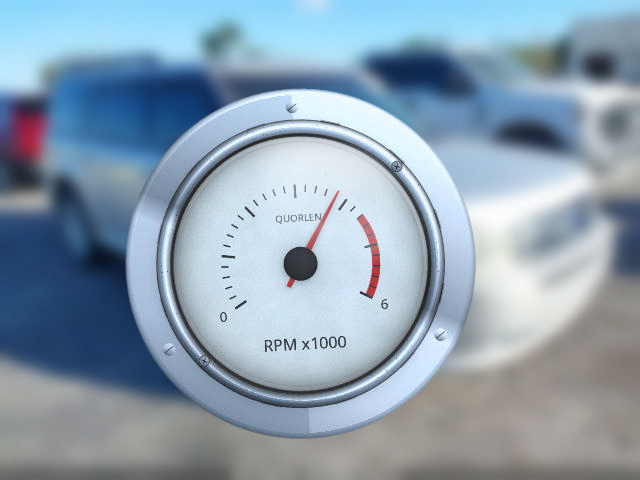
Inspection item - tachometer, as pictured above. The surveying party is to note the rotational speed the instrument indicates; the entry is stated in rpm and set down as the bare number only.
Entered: 3800
